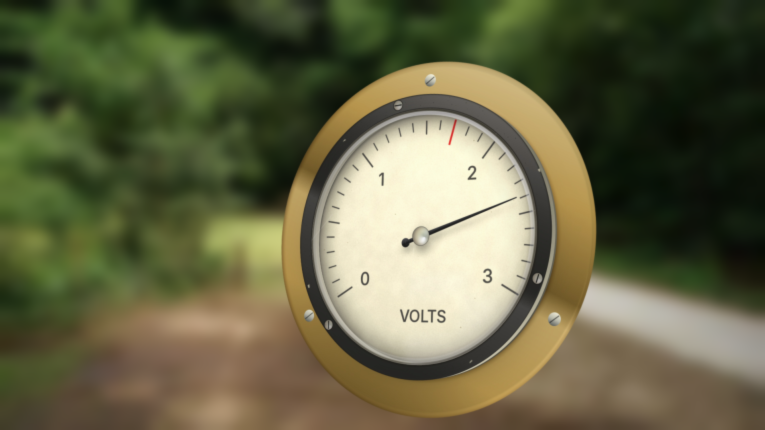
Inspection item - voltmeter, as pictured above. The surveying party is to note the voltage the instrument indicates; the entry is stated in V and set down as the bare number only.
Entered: 2.4
